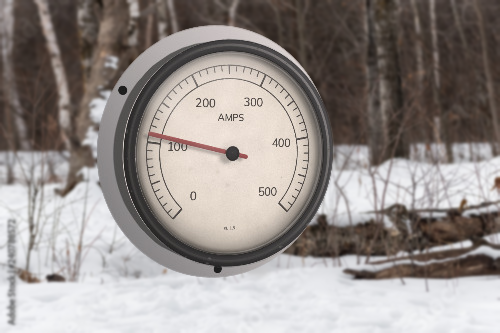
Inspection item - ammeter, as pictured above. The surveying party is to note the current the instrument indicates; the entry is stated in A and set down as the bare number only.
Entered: 110
